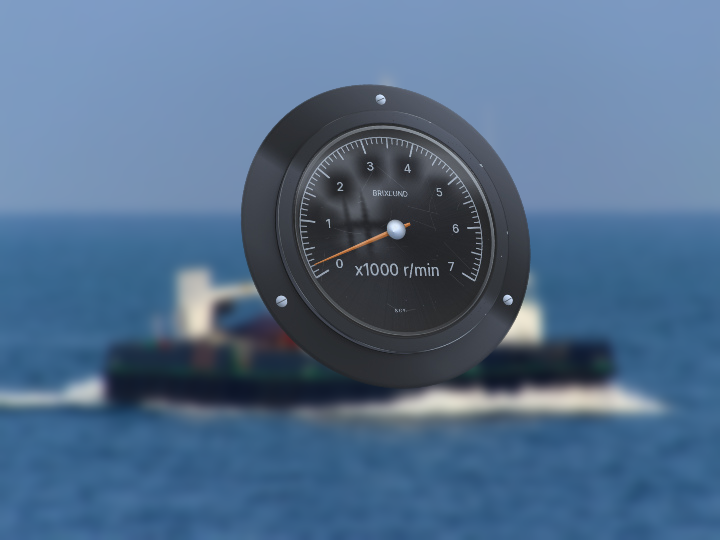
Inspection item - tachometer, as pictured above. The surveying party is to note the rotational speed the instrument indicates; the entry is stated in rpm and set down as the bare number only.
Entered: 200
